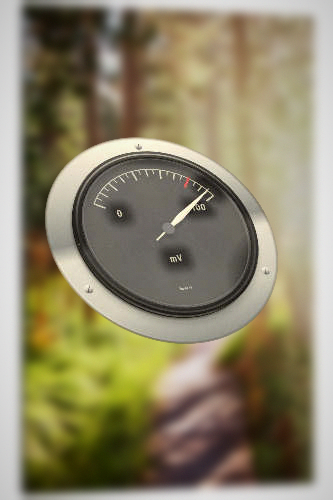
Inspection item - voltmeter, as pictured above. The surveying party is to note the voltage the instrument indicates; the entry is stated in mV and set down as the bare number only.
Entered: 95
